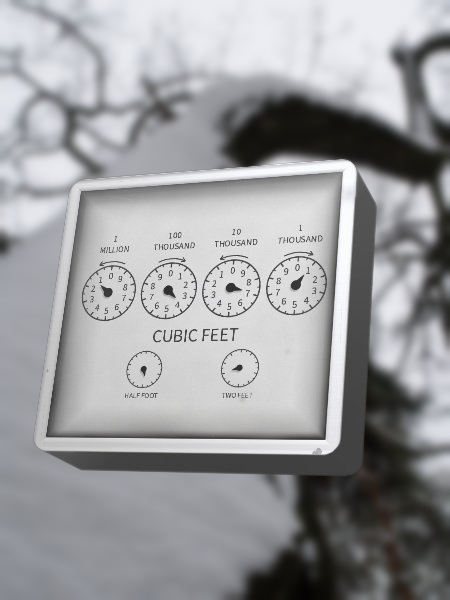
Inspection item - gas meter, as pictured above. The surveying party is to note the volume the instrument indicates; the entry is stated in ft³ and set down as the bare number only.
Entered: 137100
